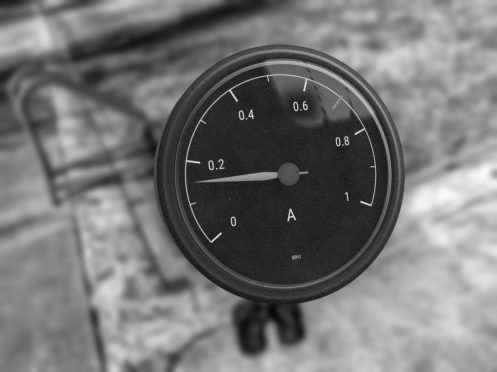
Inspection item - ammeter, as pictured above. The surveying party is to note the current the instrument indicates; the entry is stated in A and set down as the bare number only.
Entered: 0.15
